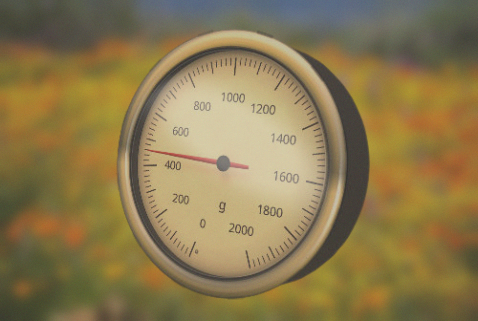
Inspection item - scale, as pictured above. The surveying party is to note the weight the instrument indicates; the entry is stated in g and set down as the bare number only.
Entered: 460
